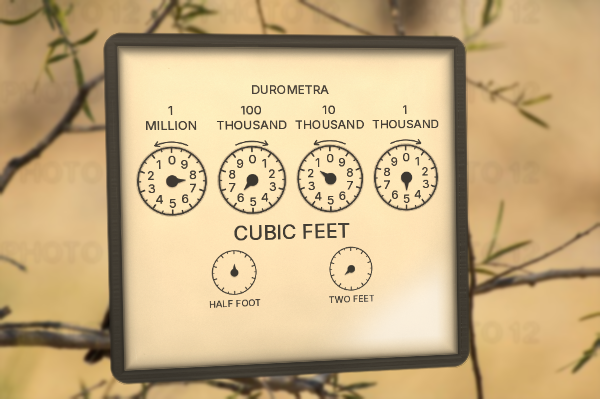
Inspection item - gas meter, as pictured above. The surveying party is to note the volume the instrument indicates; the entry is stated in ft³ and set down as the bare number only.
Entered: 761500
